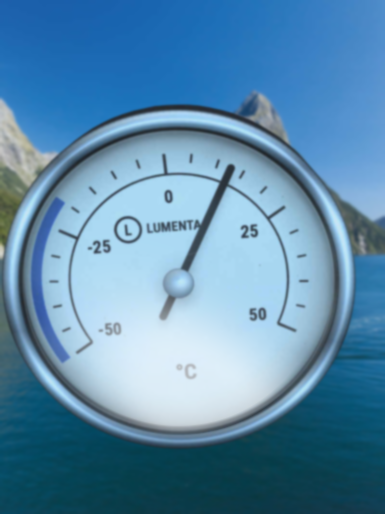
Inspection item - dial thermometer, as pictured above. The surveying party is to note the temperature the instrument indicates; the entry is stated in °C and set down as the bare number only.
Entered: 12.5
